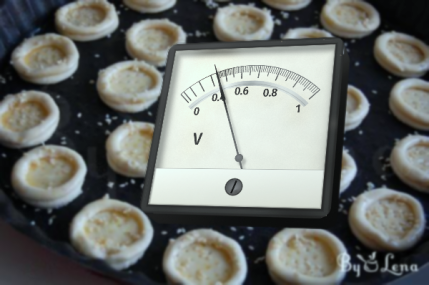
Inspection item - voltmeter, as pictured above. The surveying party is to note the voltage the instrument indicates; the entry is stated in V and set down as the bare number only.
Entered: 0.45
